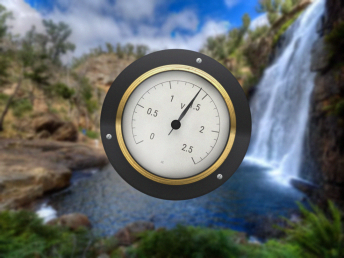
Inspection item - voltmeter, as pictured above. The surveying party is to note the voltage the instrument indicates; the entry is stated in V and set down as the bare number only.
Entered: 1.4
